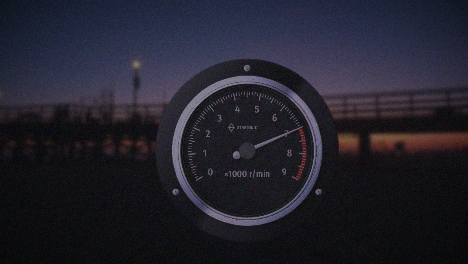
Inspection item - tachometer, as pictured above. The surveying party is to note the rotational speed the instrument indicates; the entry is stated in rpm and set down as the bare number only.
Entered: 7000
